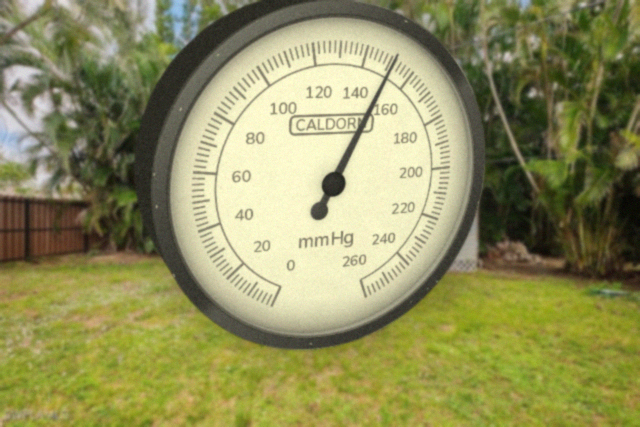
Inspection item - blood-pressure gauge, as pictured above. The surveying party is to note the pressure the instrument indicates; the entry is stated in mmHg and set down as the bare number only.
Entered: 150
